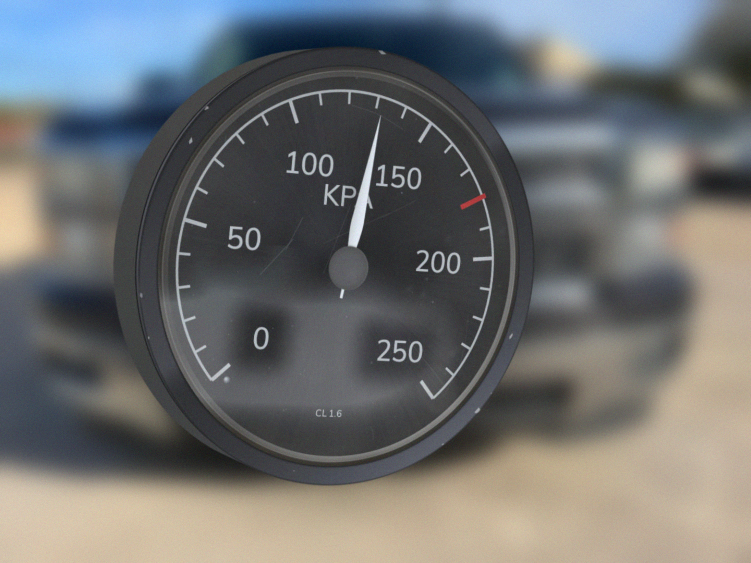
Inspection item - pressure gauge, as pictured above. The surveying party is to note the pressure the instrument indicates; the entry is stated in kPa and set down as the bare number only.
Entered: 130
